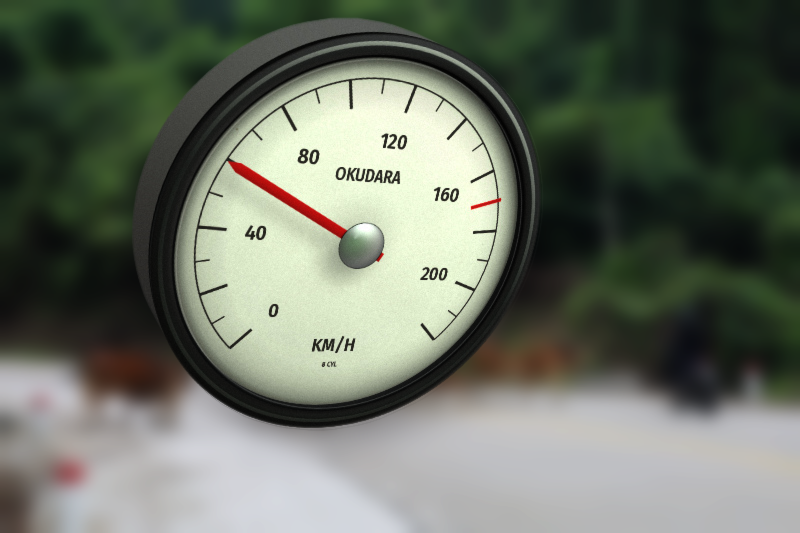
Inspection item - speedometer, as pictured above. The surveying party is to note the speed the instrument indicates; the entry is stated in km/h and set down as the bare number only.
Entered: 60
